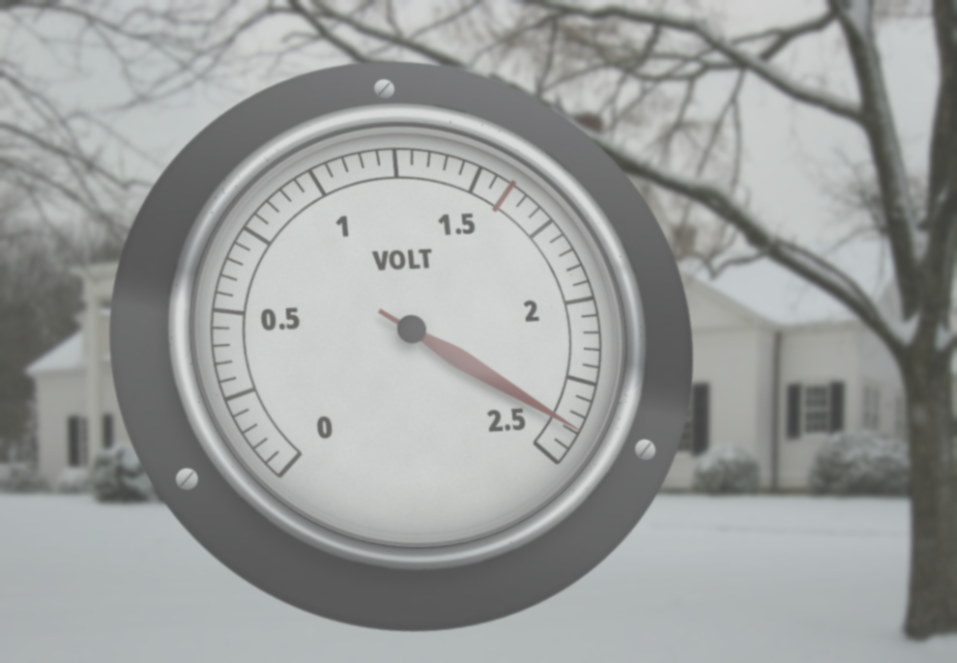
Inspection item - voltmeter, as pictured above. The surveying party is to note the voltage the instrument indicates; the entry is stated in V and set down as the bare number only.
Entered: 2.4
